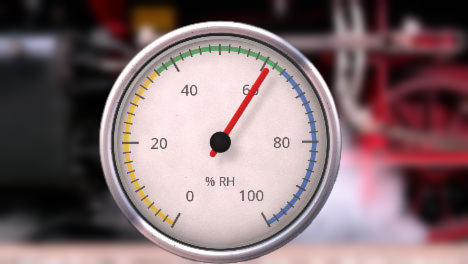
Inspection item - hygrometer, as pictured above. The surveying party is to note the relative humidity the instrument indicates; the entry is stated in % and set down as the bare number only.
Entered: 61
